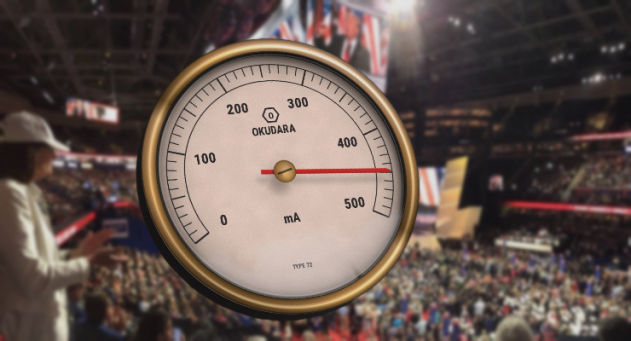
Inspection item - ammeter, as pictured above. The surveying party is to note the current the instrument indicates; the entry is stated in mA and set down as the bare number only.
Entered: 450
